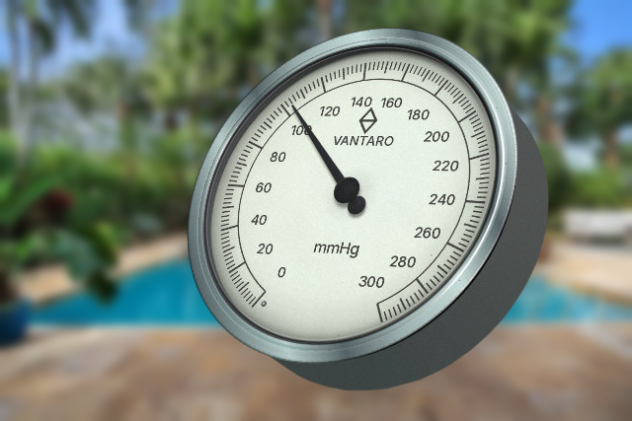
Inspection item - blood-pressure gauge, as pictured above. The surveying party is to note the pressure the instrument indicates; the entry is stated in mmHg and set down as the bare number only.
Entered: 104
